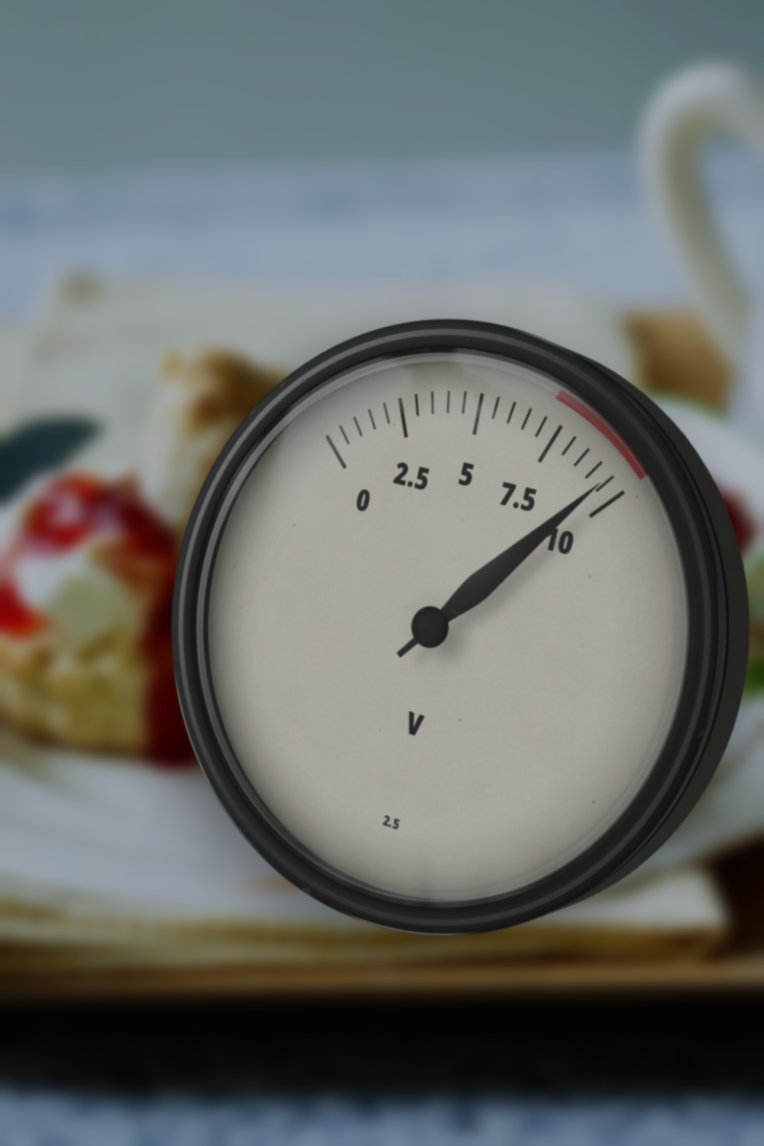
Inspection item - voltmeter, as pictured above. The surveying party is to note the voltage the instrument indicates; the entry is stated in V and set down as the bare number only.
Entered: 9.5
